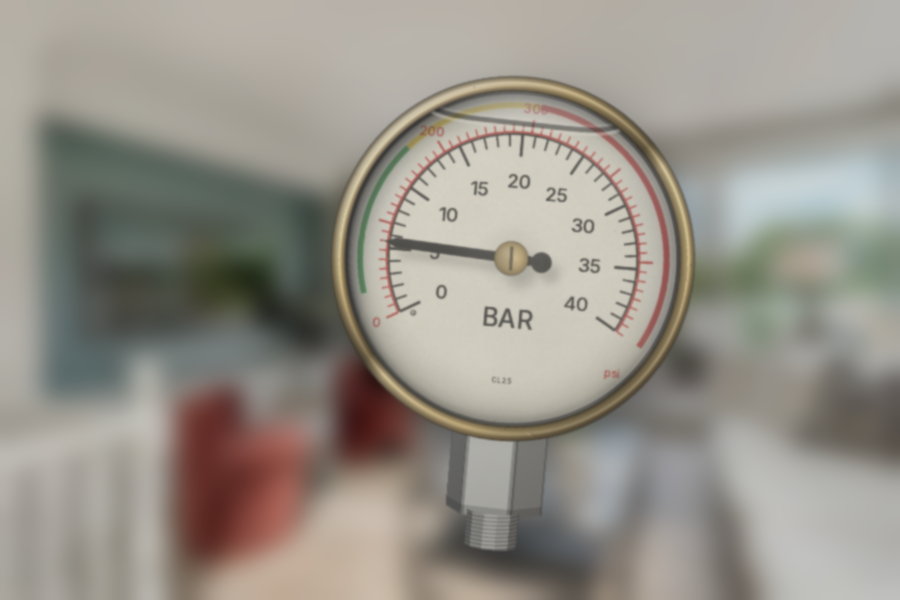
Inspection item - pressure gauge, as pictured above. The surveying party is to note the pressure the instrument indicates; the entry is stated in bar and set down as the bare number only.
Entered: 5.5
